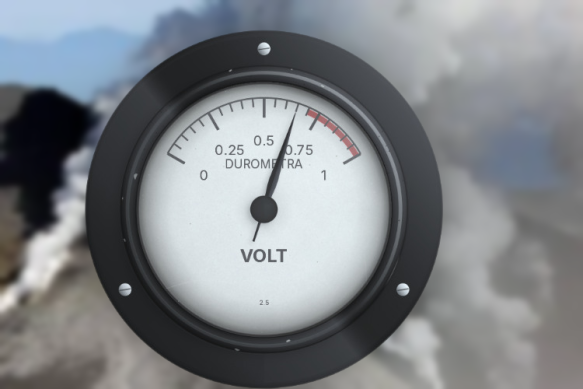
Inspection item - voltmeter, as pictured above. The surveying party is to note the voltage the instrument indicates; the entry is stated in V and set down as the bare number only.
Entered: 0.65
